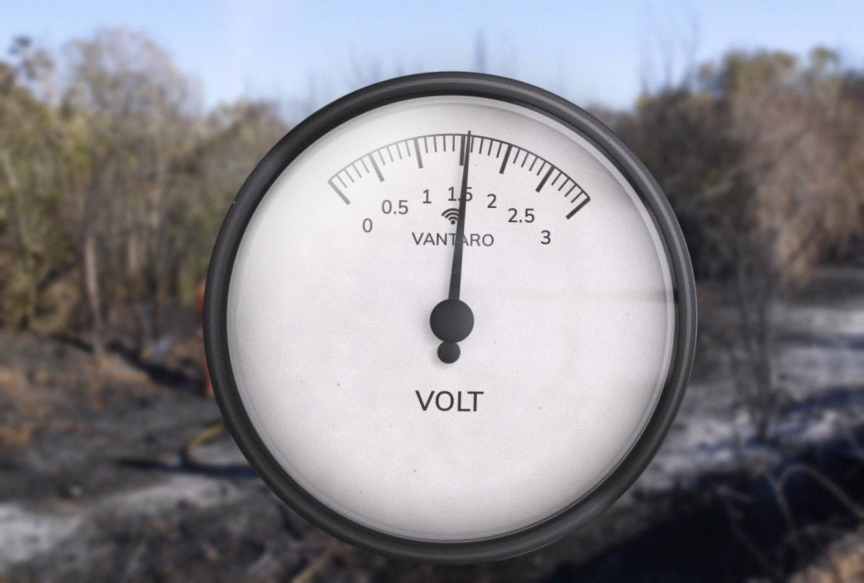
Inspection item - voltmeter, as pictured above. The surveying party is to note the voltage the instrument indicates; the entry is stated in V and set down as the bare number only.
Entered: 1.55
